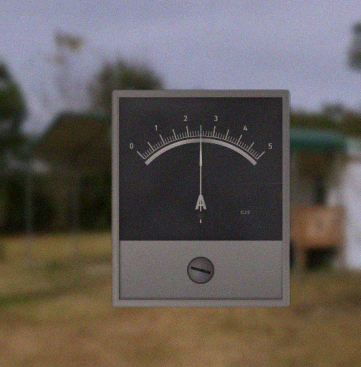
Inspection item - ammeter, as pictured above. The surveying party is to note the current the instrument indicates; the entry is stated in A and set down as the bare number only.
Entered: 2.5
